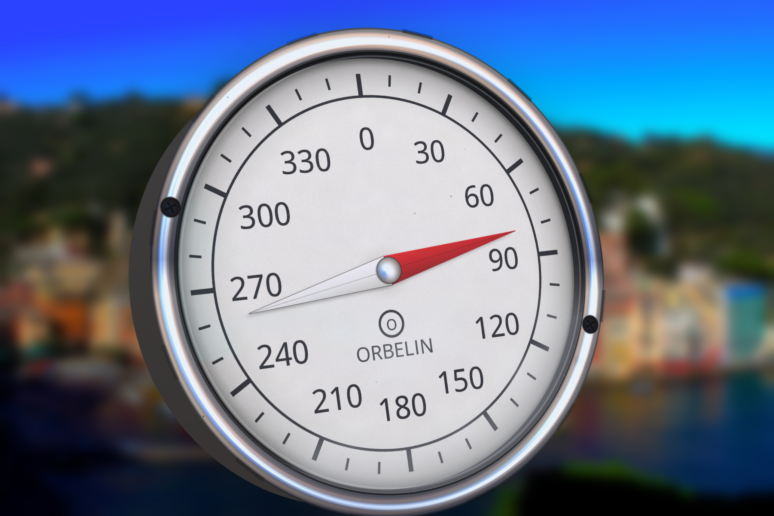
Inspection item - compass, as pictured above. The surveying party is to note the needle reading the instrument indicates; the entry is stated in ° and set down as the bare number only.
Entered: 80
